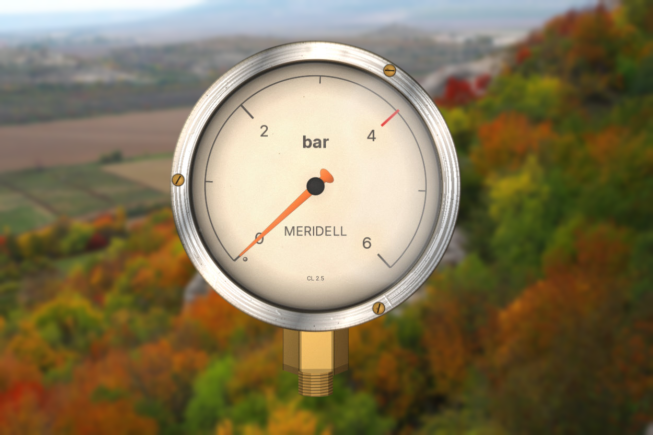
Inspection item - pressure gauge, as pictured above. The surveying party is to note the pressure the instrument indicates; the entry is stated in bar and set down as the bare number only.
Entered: 0
